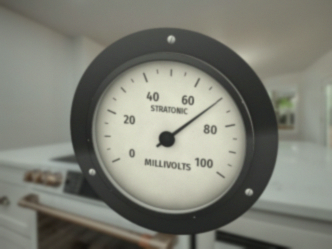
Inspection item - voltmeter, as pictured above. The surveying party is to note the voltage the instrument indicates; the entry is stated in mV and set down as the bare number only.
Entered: 70
